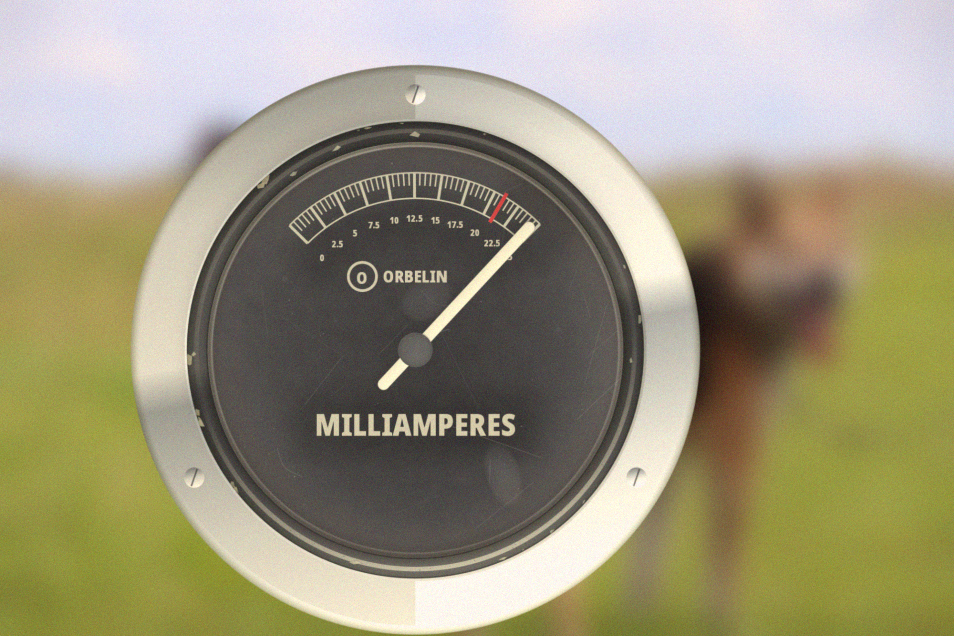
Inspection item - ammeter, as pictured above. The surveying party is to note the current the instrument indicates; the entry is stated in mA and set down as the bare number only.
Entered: 24.5
